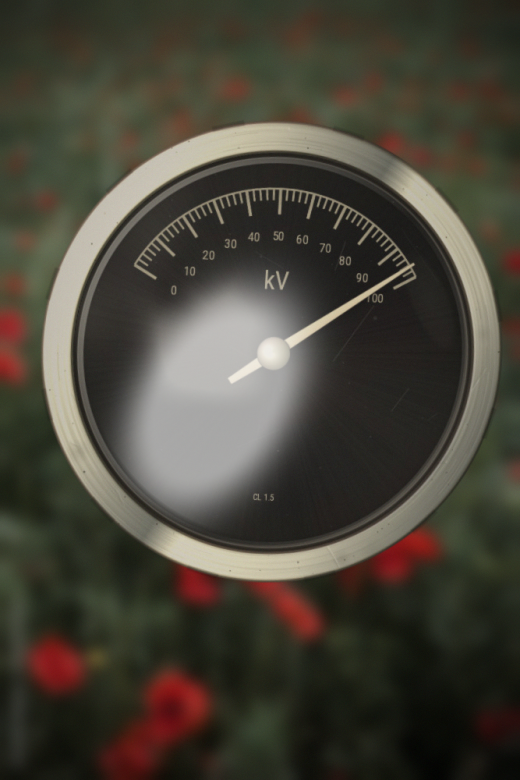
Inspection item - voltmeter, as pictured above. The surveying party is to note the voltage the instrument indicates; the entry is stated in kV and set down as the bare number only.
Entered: 96
